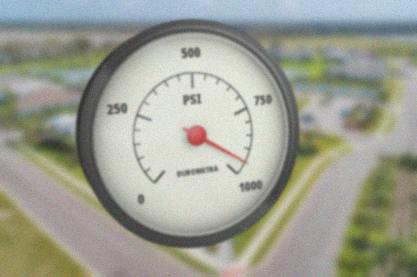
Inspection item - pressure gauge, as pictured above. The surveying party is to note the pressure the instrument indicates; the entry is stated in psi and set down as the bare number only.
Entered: 950
